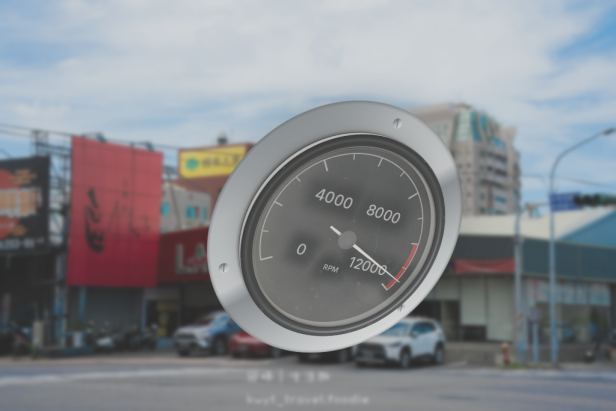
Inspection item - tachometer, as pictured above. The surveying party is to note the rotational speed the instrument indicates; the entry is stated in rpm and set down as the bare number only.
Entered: 11500
